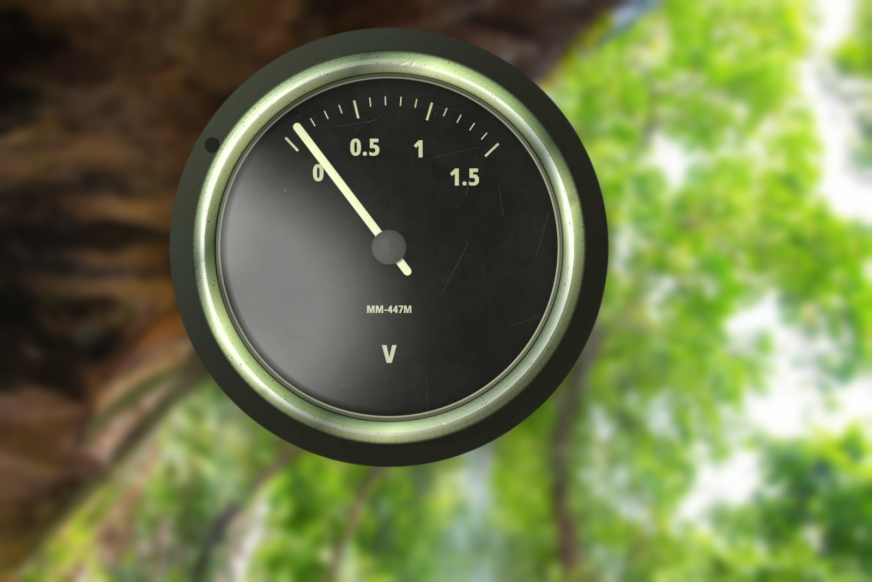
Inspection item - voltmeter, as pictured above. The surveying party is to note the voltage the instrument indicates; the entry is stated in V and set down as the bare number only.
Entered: 0.1
